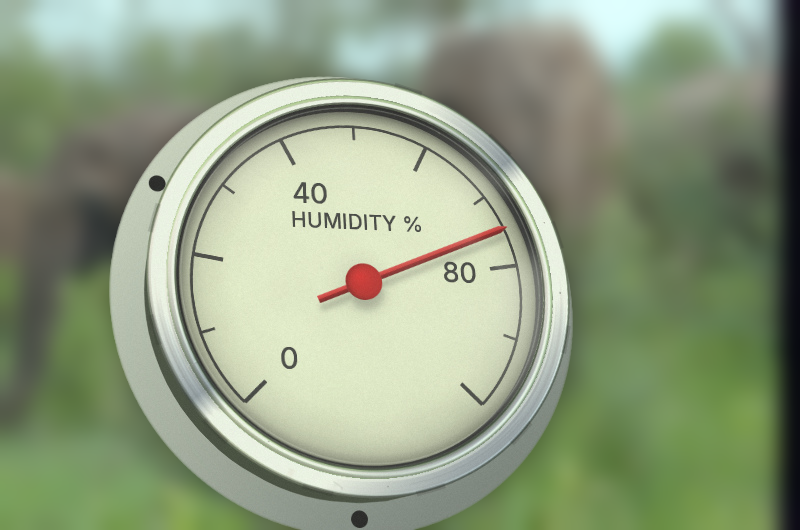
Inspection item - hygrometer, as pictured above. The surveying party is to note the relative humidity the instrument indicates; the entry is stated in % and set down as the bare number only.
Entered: 75
